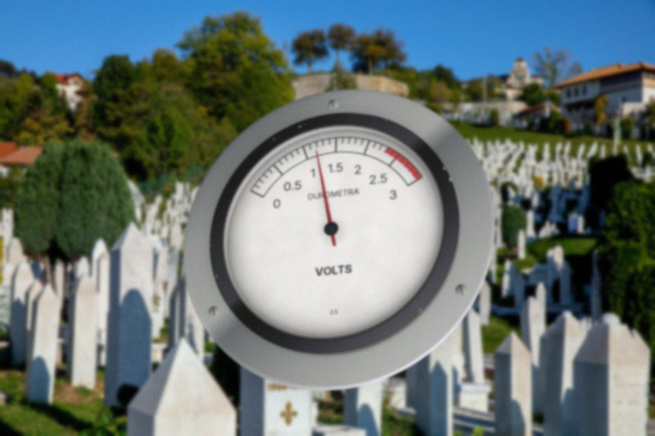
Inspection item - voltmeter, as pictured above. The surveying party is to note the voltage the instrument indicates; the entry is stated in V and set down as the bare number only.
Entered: 1.2
